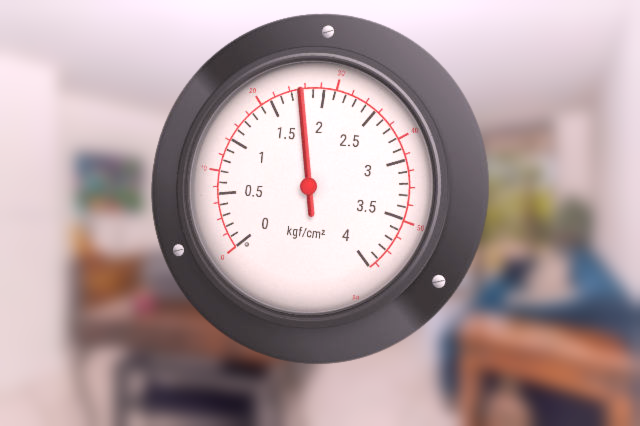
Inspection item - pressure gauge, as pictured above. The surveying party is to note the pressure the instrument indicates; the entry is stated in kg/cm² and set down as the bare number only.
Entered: 1.8
